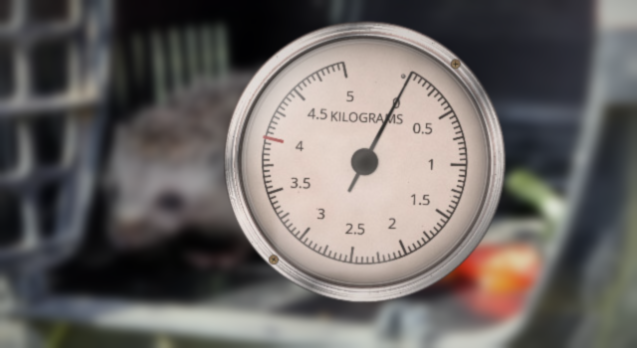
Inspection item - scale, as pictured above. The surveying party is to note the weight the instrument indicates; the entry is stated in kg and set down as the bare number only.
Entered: 0
